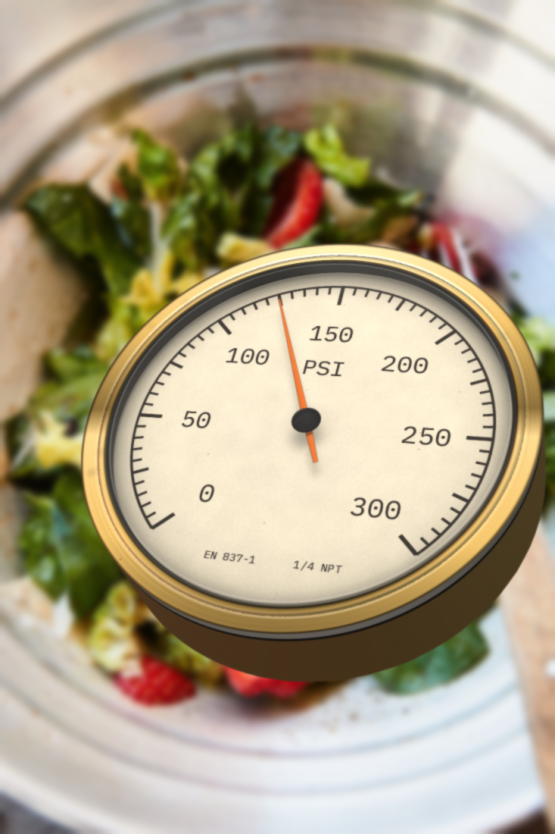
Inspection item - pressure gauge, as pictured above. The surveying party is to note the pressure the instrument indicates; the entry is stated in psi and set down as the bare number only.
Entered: 125
